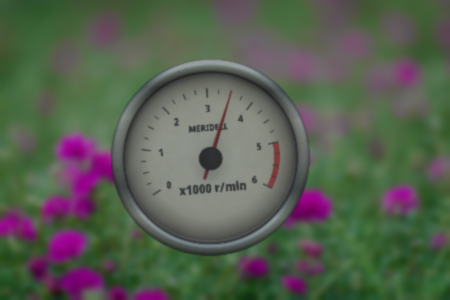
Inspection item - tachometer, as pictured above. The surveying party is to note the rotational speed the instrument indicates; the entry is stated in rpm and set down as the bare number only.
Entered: 3500
